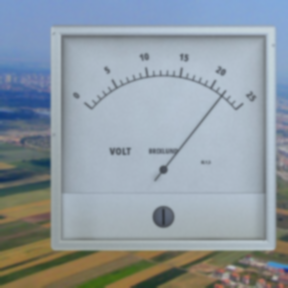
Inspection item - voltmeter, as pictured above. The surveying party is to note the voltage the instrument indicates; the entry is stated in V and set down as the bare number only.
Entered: 22
